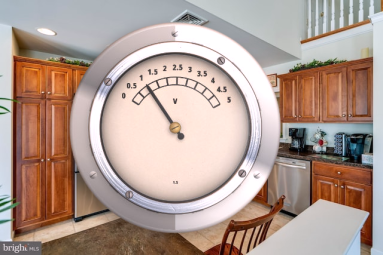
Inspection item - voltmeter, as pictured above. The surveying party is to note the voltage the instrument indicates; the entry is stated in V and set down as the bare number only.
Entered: 1
